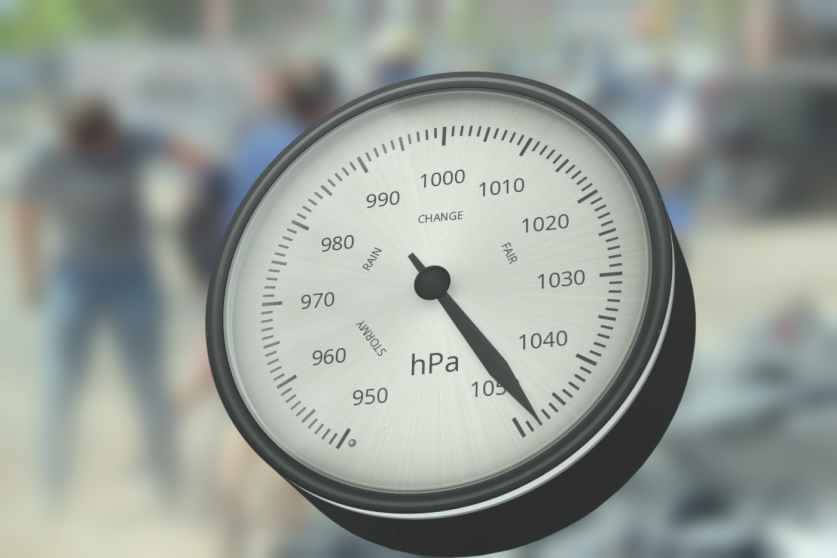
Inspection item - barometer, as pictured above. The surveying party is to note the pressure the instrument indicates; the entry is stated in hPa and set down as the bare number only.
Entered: 1048
